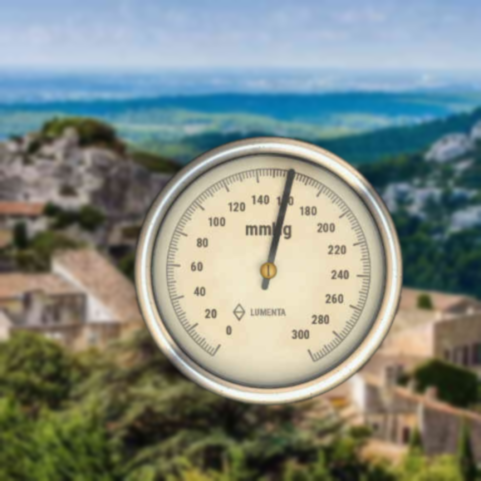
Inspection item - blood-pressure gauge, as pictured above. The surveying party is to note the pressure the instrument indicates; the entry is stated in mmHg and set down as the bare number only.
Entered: 160
